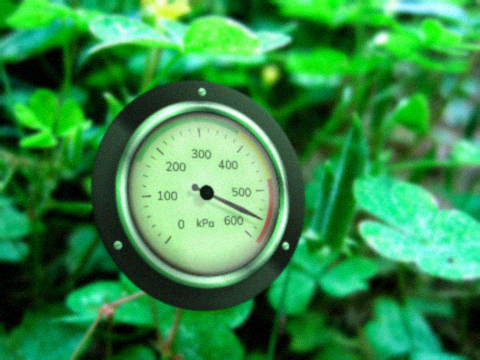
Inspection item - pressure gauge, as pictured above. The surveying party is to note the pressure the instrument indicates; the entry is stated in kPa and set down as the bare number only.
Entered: 560
